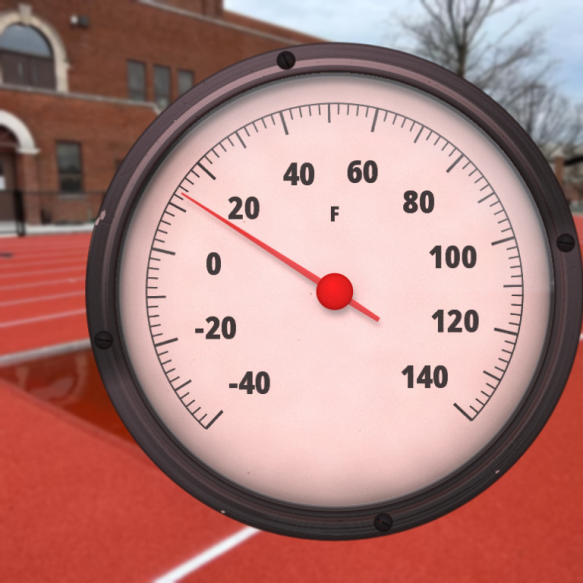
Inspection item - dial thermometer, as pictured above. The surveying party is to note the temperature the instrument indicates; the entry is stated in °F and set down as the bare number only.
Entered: 13
